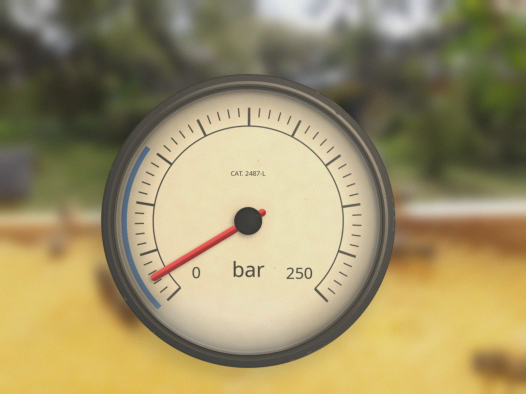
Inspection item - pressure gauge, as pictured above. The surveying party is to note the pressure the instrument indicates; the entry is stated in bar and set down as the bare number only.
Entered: 12.5
